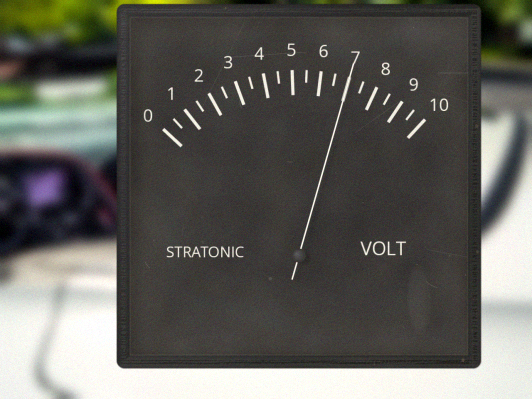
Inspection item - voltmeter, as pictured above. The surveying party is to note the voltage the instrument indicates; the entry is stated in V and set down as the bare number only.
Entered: 7
